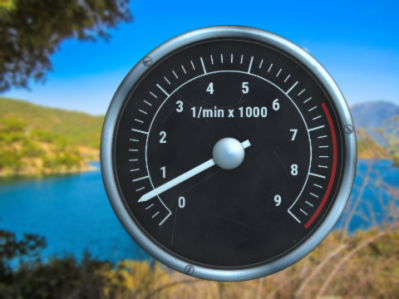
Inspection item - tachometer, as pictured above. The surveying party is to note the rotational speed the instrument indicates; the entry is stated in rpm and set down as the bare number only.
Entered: 600
